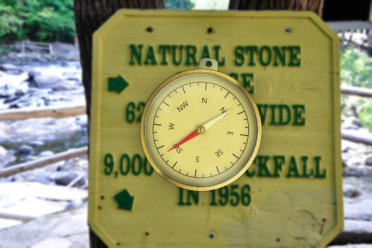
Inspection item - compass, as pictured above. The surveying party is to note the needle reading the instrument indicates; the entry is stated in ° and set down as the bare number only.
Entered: 230
